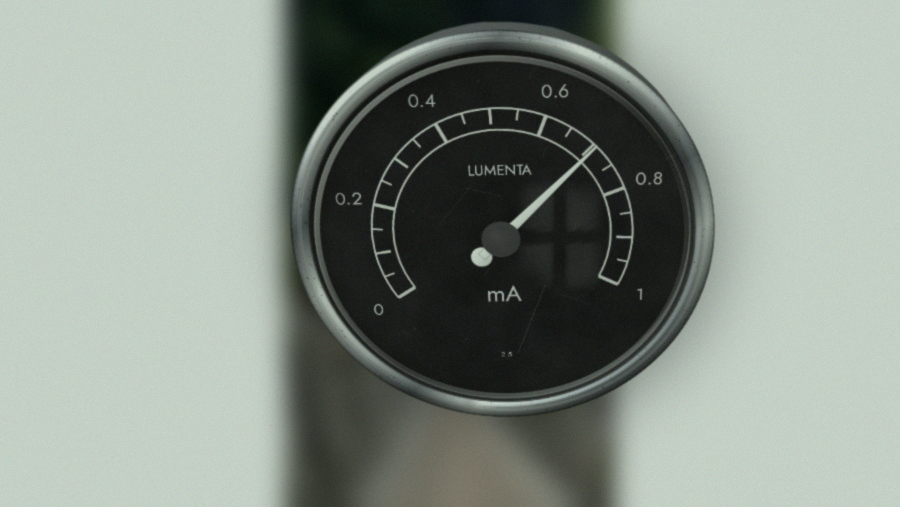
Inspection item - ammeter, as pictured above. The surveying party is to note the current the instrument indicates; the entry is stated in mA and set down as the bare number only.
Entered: 0.7
